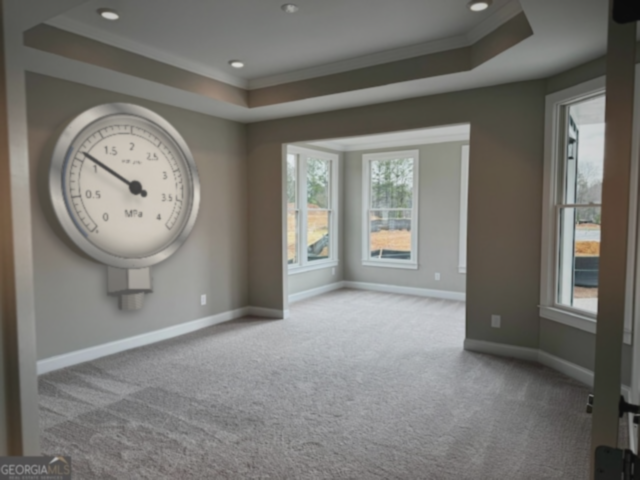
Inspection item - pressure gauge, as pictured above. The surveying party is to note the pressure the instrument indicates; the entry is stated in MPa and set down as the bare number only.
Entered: 1.1
